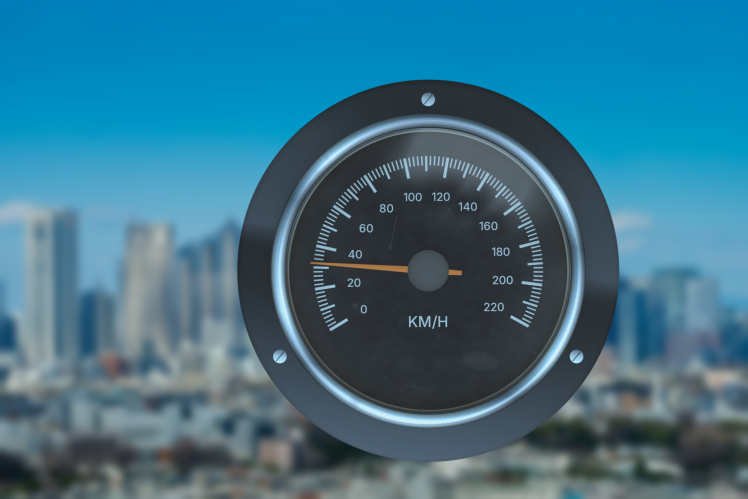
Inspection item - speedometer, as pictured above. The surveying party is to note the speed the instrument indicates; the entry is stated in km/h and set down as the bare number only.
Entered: 32
